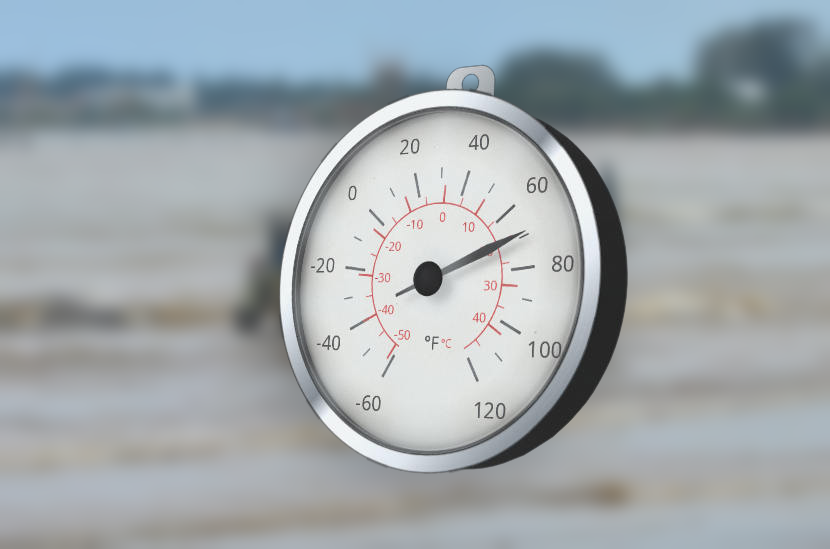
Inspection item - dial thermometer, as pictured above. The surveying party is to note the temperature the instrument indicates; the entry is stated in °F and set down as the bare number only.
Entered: 70
